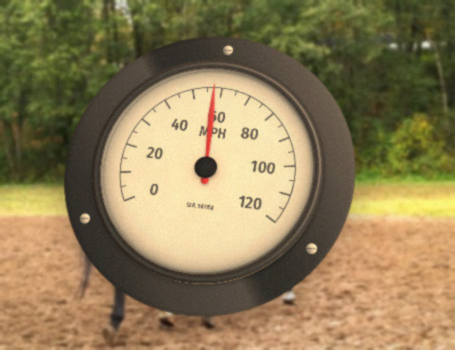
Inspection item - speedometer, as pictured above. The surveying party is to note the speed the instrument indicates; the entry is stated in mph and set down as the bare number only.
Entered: 57.5
